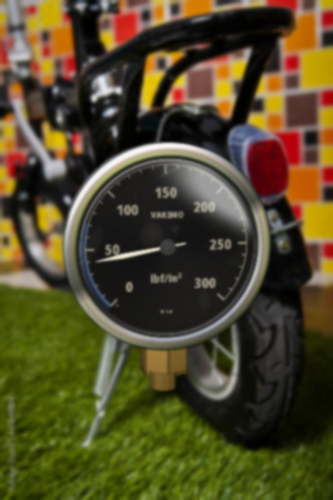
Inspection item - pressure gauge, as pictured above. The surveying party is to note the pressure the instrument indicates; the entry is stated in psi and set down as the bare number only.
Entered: 40
